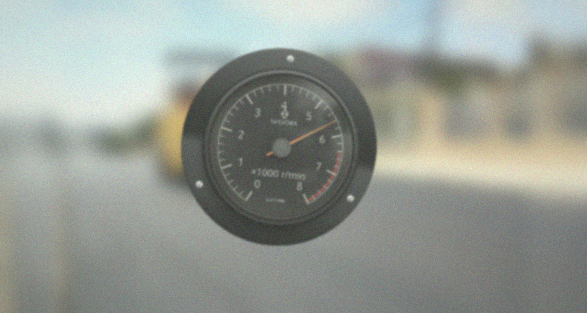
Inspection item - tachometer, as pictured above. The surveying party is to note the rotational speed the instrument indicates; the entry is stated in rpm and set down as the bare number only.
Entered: 5600
